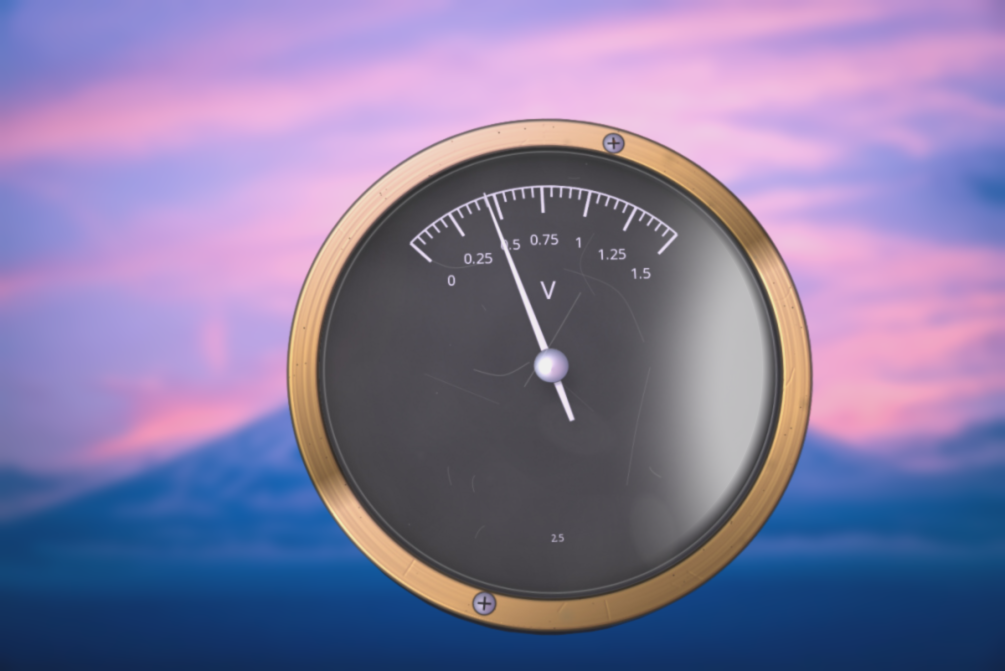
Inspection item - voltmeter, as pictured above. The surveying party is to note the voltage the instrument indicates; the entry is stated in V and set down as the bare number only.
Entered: 0.45
